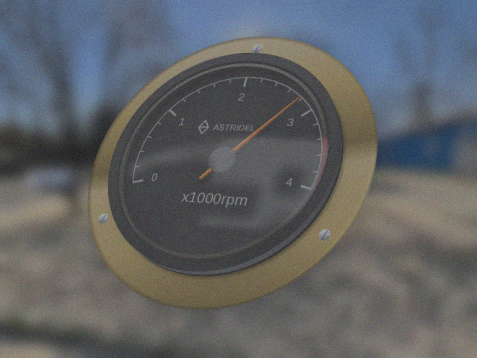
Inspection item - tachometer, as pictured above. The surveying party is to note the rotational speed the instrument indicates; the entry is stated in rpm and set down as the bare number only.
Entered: 2800
